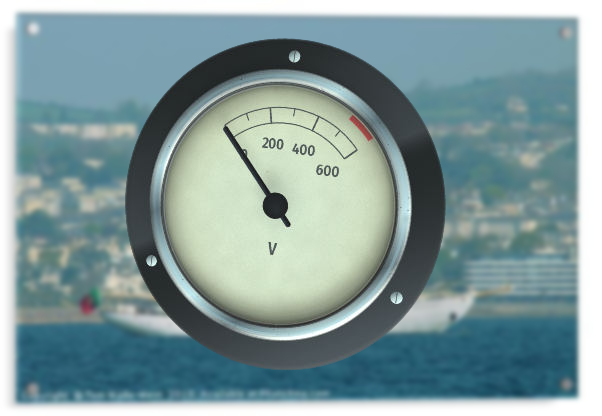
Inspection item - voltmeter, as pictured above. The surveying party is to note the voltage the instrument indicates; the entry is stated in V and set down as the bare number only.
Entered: 0
